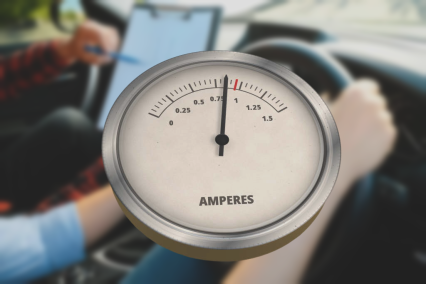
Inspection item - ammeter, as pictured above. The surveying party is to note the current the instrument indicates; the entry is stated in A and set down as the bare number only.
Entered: 0.85
